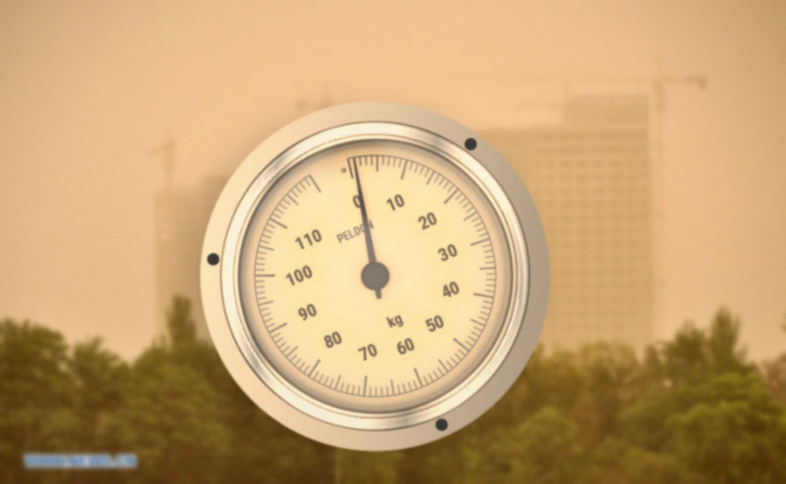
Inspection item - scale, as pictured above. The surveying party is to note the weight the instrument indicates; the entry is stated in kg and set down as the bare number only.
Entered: 1
